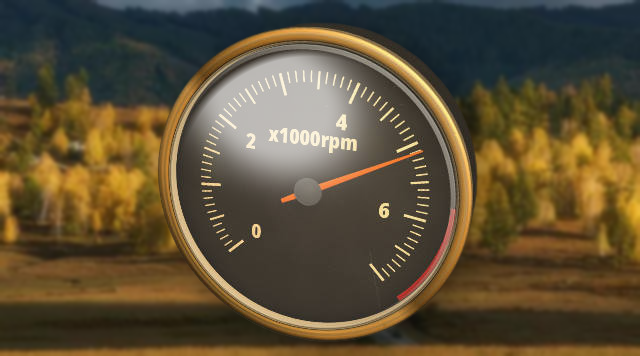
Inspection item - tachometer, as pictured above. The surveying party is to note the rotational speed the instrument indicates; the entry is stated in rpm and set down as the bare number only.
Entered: 5100
